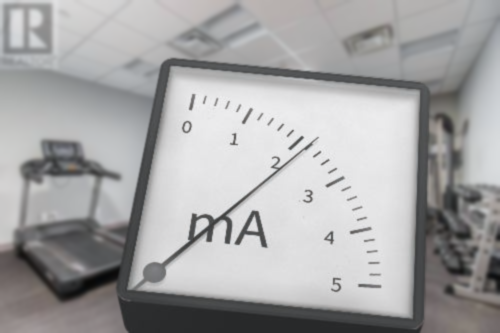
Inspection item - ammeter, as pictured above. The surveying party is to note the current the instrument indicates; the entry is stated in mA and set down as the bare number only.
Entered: 2.2
